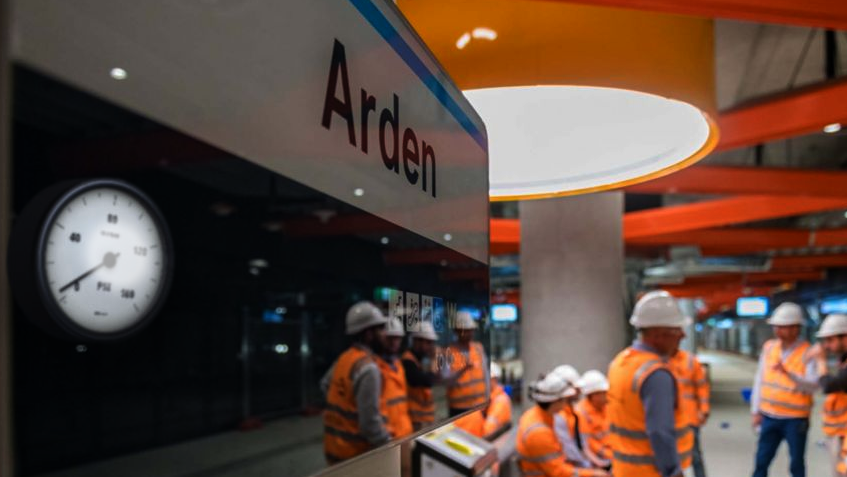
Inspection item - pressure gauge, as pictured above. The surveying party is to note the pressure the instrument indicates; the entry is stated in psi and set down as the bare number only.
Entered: 5
